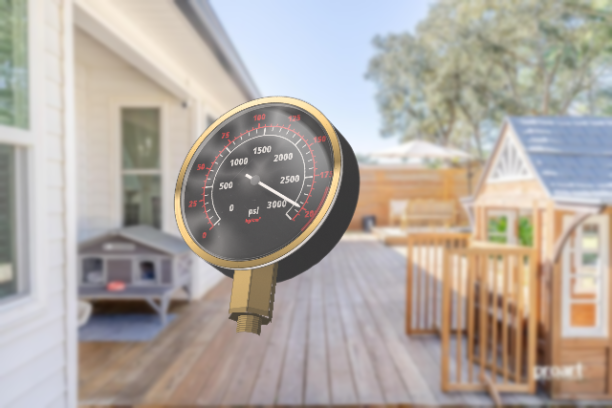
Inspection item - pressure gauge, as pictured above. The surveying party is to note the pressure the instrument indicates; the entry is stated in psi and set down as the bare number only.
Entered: 2850
